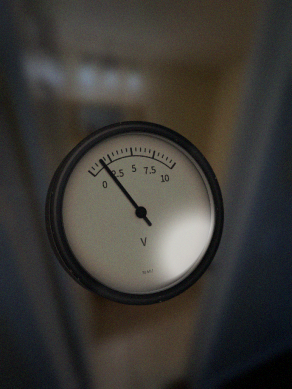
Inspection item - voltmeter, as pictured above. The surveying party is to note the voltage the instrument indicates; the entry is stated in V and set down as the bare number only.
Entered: 1.5
